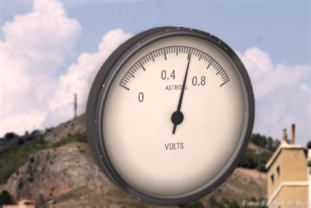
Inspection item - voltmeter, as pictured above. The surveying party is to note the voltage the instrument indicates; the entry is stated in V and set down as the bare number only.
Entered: 0.6
